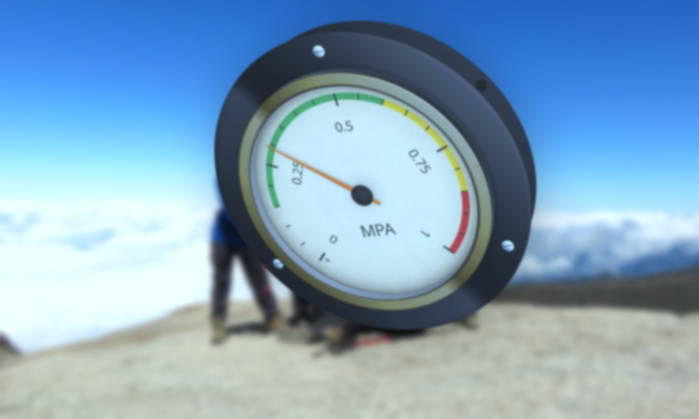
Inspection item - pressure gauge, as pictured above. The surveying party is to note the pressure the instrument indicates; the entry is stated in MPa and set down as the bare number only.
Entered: 0.3
